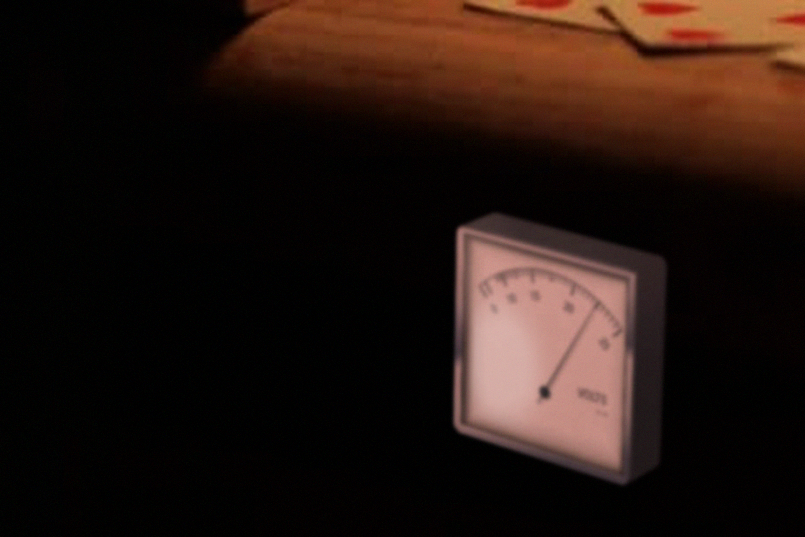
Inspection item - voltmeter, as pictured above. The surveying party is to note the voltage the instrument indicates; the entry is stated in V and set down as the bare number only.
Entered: 22.5
